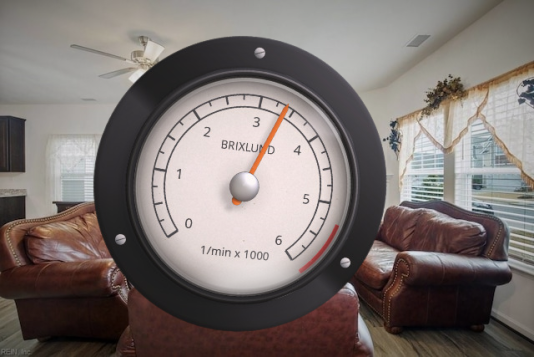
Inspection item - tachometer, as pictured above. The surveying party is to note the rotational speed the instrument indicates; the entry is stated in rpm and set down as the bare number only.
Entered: 3375
